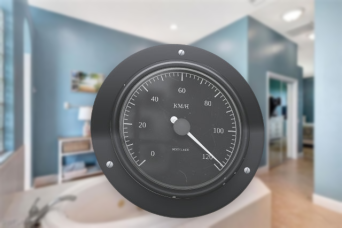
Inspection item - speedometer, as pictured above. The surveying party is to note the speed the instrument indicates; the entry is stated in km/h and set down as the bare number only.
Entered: 118
